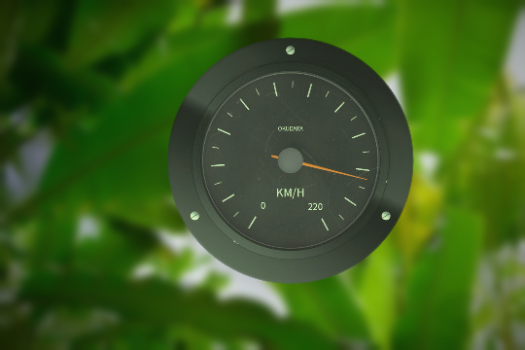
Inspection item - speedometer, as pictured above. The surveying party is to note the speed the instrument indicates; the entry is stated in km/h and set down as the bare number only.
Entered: 185
